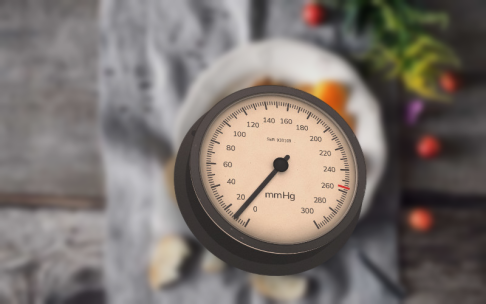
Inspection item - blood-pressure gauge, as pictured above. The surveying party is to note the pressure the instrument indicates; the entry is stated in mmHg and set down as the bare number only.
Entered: 10
